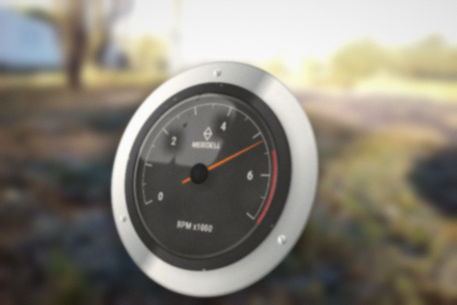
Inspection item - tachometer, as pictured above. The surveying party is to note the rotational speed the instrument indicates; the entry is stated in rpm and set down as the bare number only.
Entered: 5250
